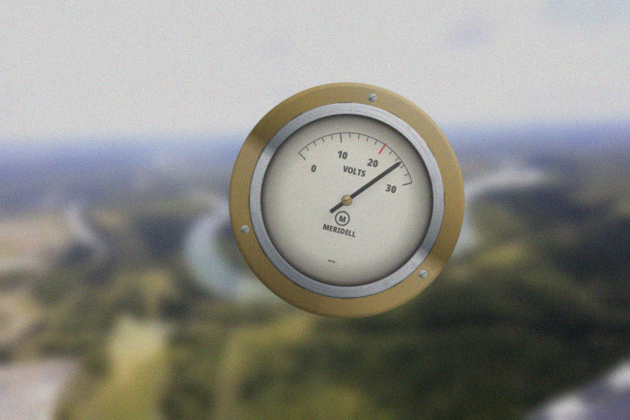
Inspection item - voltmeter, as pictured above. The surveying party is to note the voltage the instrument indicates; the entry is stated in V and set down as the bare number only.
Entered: 25
